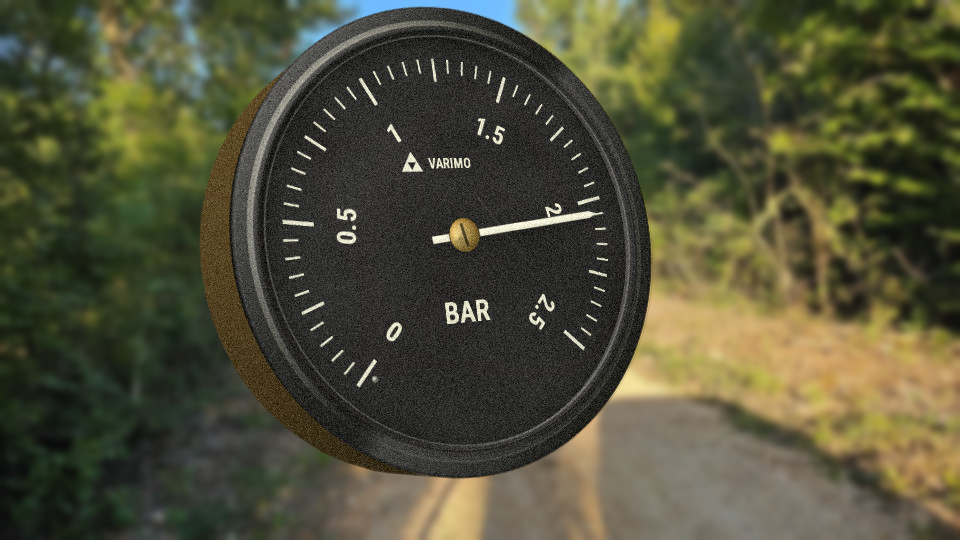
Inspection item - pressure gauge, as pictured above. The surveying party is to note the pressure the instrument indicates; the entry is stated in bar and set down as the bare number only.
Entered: 2.05
